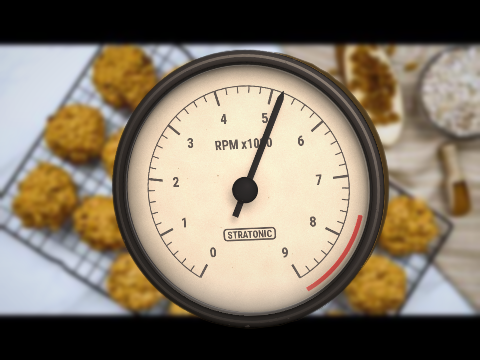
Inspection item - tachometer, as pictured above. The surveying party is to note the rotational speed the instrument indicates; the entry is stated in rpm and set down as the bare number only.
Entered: 5200
